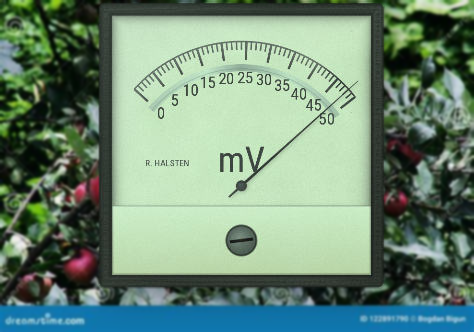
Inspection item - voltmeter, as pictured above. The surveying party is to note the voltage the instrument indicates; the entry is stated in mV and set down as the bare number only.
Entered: 48
